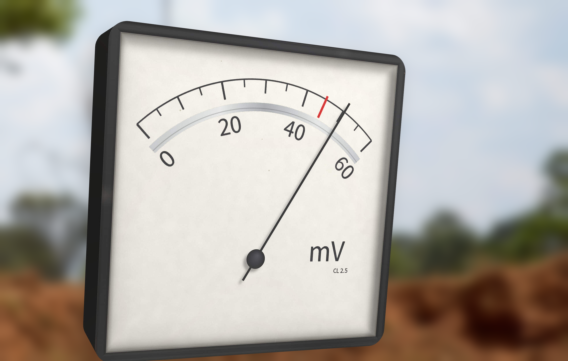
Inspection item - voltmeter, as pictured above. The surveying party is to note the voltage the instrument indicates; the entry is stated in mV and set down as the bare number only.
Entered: 50
